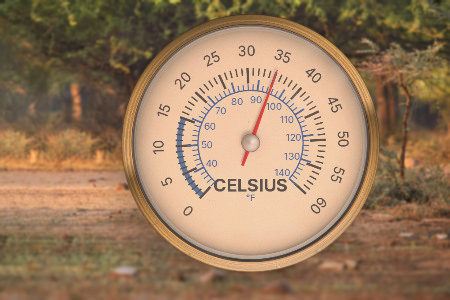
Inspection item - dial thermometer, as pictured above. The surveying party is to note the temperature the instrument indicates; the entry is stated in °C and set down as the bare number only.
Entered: 35
